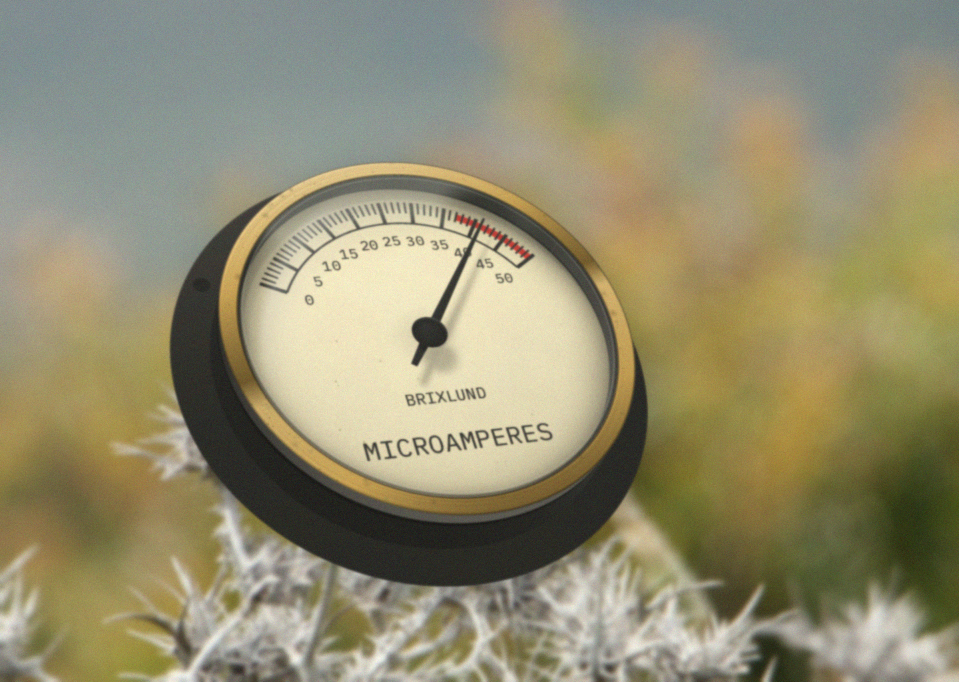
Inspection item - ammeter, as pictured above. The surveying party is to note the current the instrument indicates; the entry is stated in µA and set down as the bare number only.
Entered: 41
